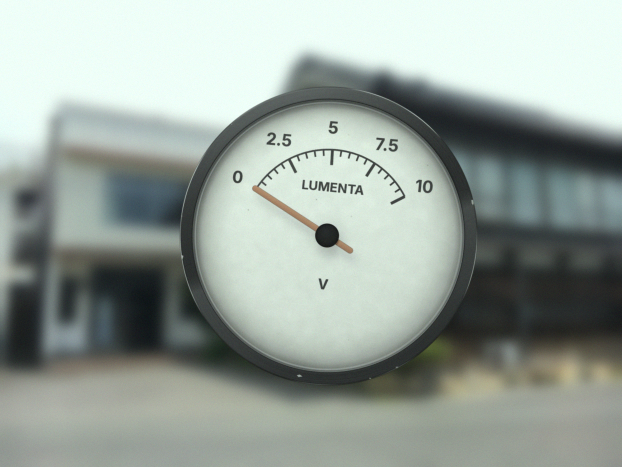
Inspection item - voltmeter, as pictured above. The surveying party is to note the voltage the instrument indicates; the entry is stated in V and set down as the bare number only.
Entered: 0
